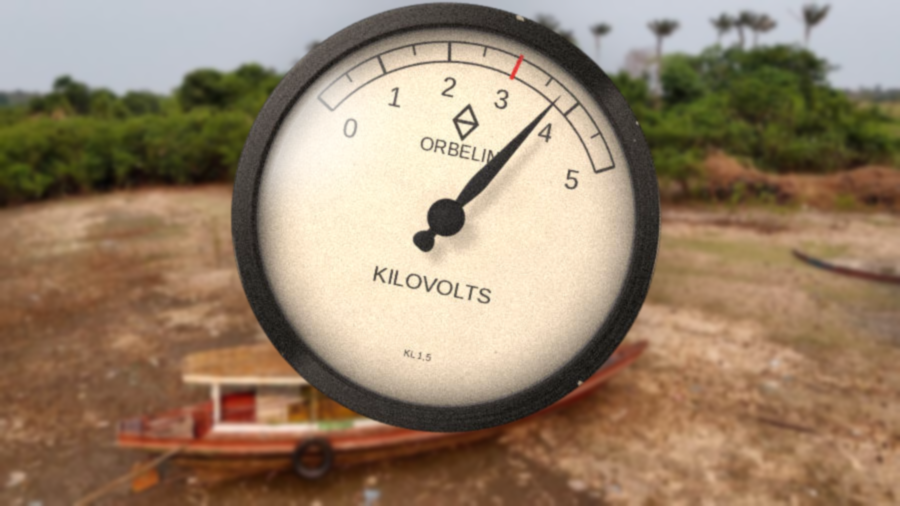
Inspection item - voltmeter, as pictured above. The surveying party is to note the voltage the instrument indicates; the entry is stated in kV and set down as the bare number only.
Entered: 3.75
